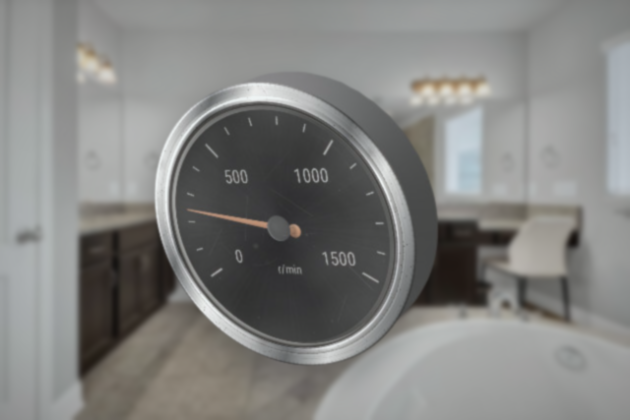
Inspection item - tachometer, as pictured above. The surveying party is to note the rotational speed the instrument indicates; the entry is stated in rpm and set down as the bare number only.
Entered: 250
